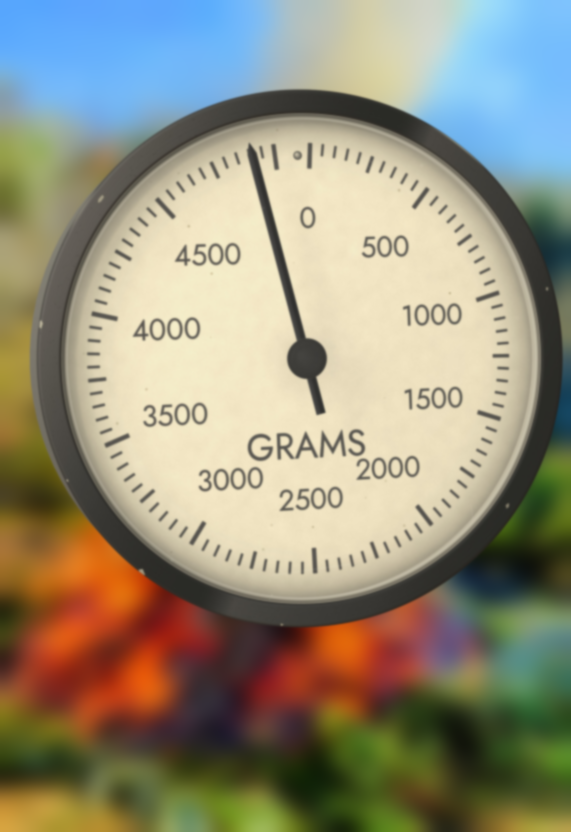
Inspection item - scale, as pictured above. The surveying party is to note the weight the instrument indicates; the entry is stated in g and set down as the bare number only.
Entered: 4900
